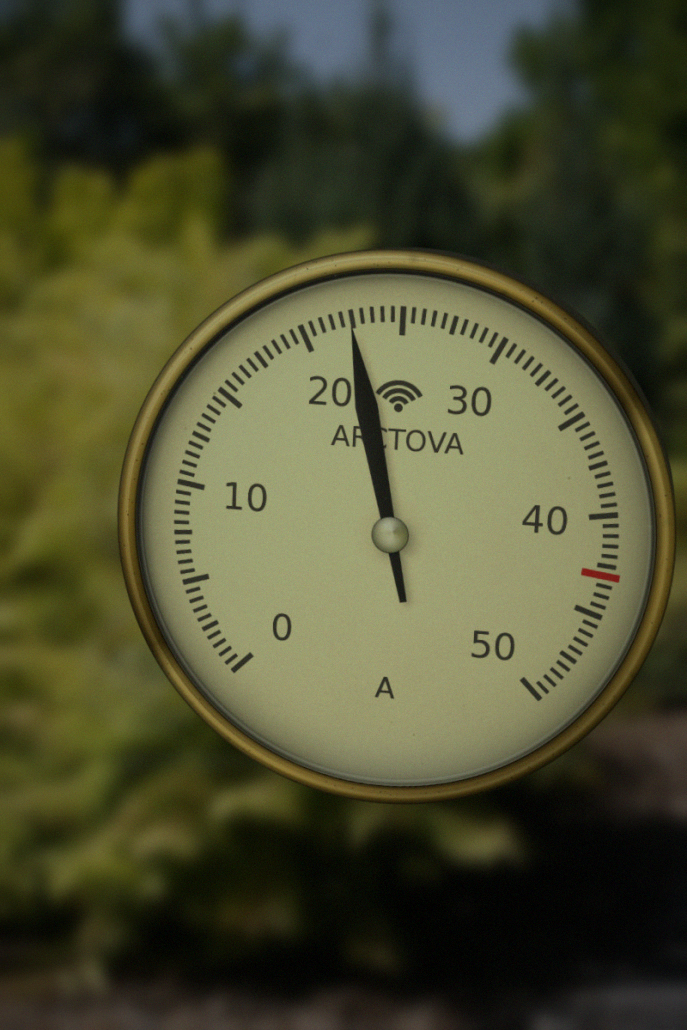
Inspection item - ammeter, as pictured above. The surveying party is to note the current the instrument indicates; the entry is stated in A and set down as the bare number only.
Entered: 22.5
